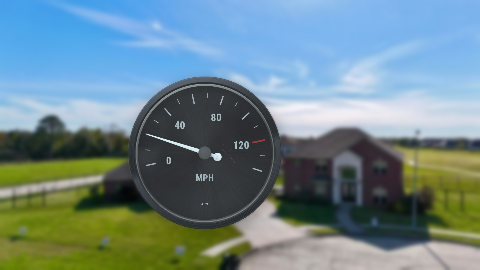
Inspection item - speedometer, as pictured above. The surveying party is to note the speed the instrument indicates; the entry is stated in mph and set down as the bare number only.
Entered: 20
